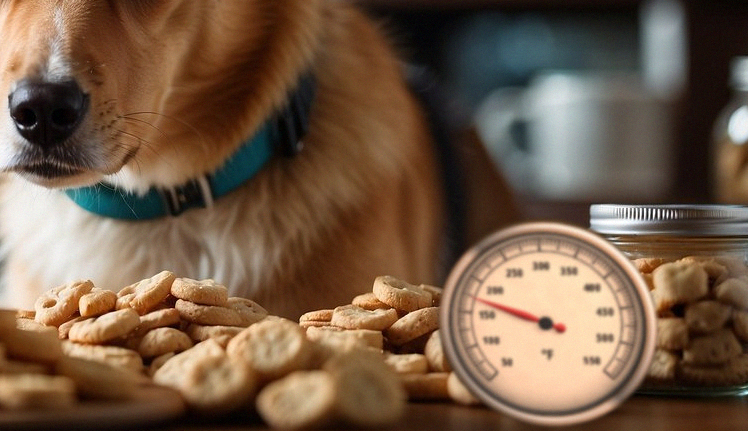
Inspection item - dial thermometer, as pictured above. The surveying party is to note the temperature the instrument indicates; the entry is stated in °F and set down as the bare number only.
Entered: 175
